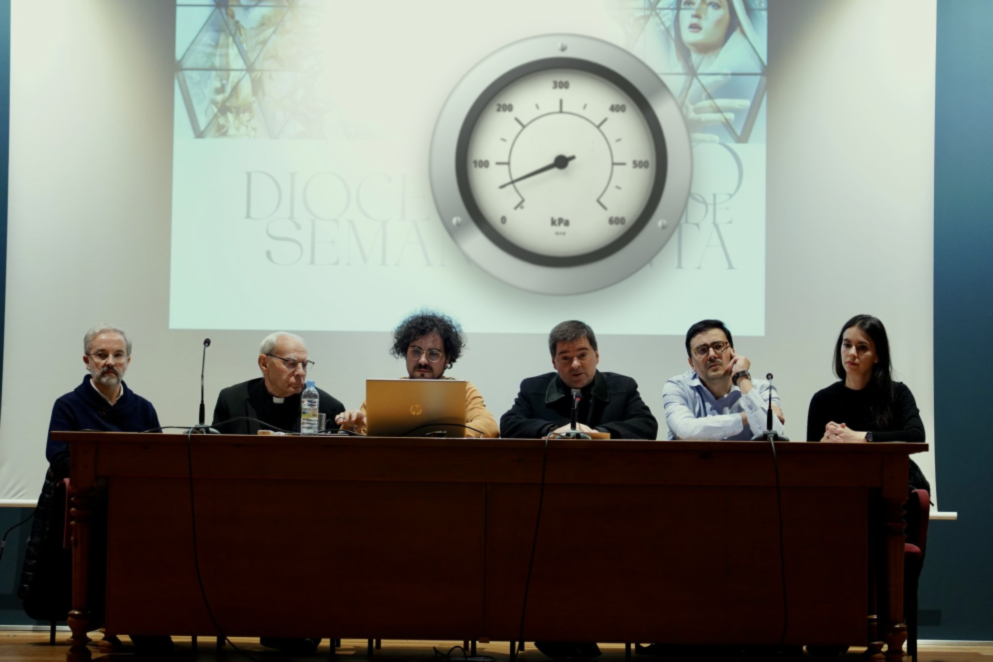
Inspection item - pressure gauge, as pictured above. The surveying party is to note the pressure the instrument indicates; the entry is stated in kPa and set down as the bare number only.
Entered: 50
